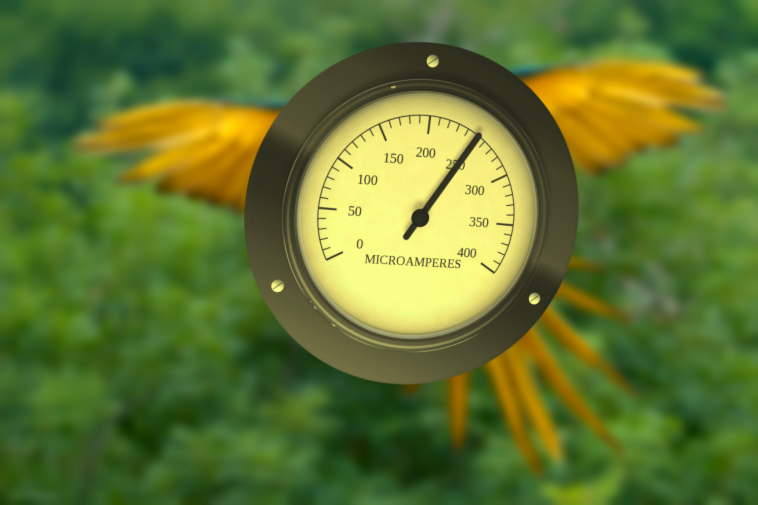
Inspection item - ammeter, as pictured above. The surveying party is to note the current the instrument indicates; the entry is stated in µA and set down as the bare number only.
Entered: 250
